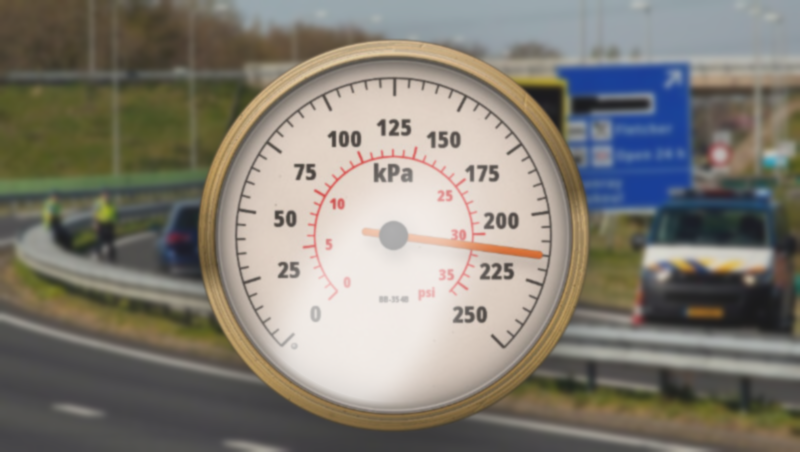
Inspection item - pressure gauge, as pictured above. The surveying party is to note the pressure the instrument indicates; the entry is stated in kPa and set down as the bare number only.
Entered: 215
